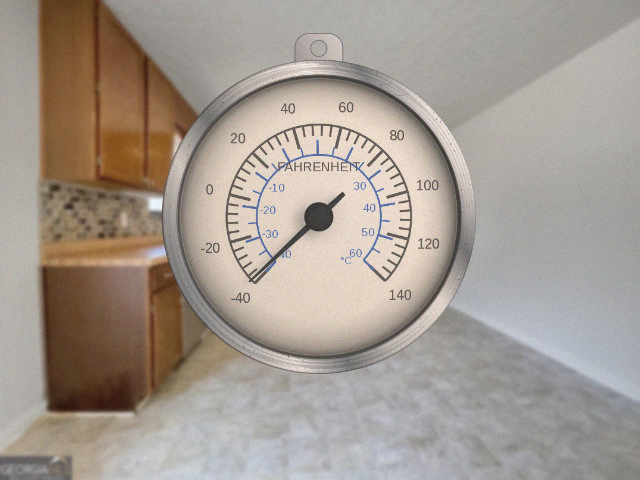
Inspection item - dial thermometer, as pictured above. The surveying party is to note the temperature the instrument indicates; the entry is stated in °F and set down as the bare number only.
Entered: -38
